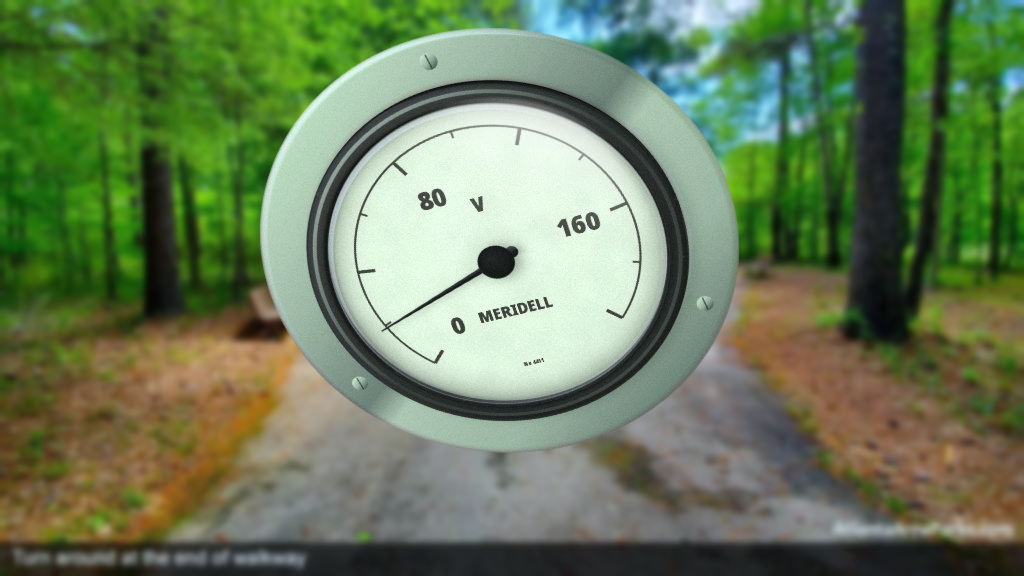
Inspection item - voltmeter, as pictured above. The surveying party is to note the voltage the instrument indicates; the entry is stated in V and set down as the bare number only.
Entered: 20
